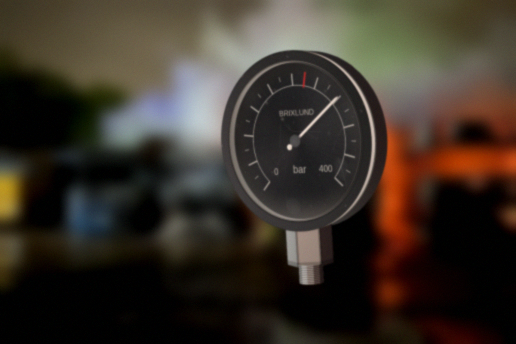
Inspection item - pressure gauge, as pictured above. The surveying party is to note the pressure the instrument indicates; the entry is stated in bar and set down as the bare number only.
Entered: 280
